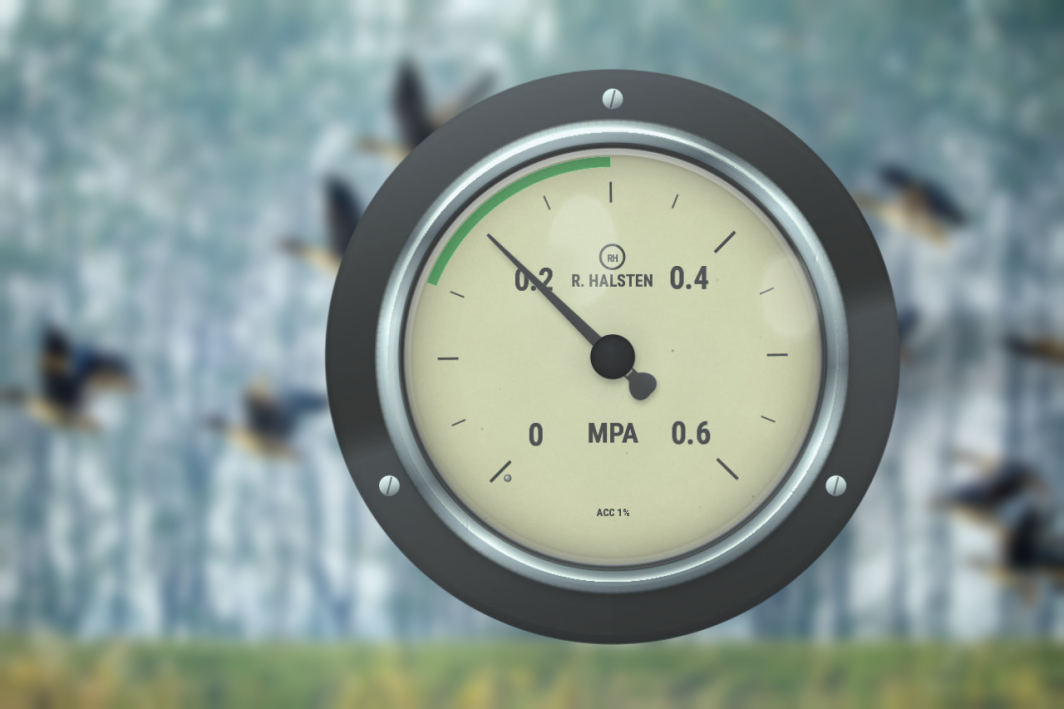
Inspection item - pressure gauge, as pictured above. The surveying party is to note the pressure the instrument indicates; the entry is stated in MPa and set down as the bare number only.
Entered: 0.2
